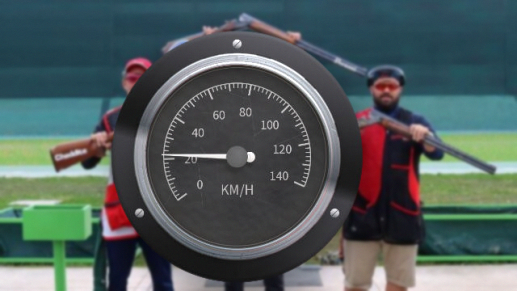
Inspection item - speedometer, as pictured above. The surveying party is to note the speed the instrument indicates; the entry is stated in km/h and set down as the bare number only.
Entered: 22
